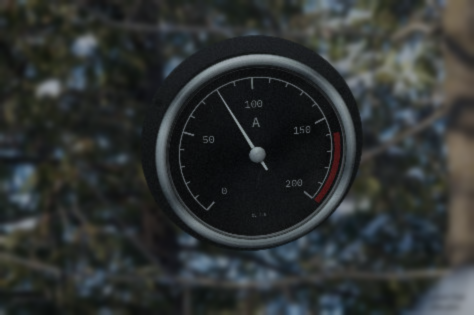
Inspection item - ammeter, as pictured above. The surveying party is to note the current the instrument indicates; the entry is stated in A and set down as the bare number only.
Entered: 80
